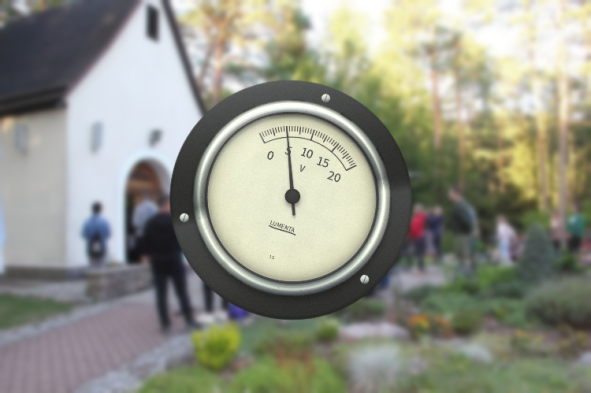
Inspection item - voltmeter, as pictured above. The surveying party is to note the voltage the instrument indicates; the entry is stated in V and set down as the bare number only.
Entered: 5
